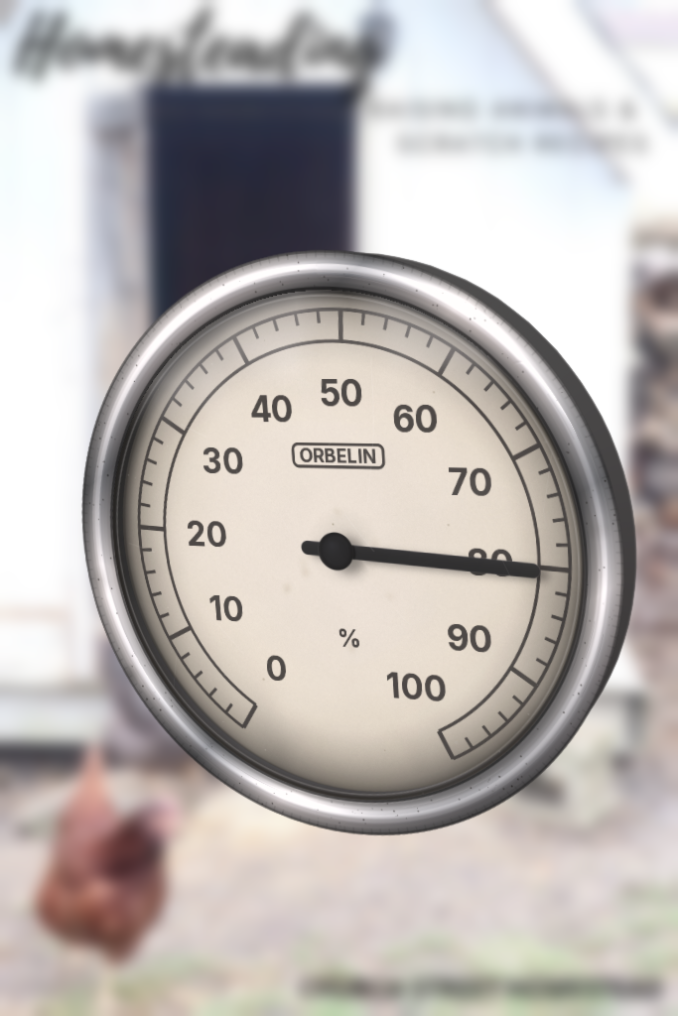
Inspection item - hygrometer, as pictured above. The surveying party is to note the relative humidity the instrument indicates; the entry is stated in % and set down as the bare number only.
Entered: 80
